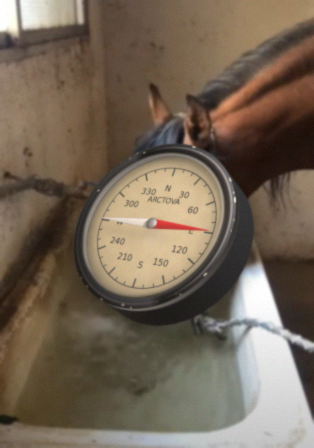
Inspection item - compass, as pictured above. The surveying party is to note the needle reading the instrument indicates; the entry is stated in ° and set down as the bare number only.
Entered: 90
